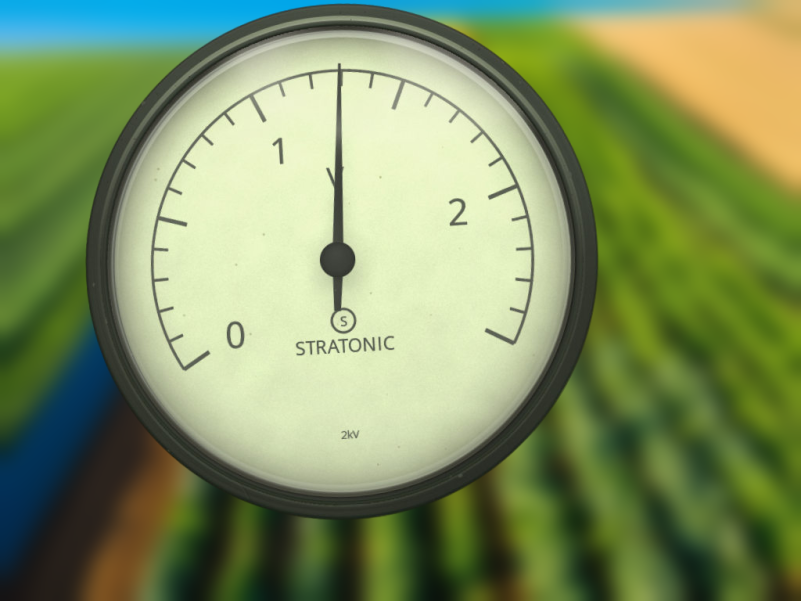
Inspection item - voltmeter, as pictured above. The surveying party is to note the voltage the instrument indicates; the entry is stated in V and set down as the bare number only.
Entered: 1.3
